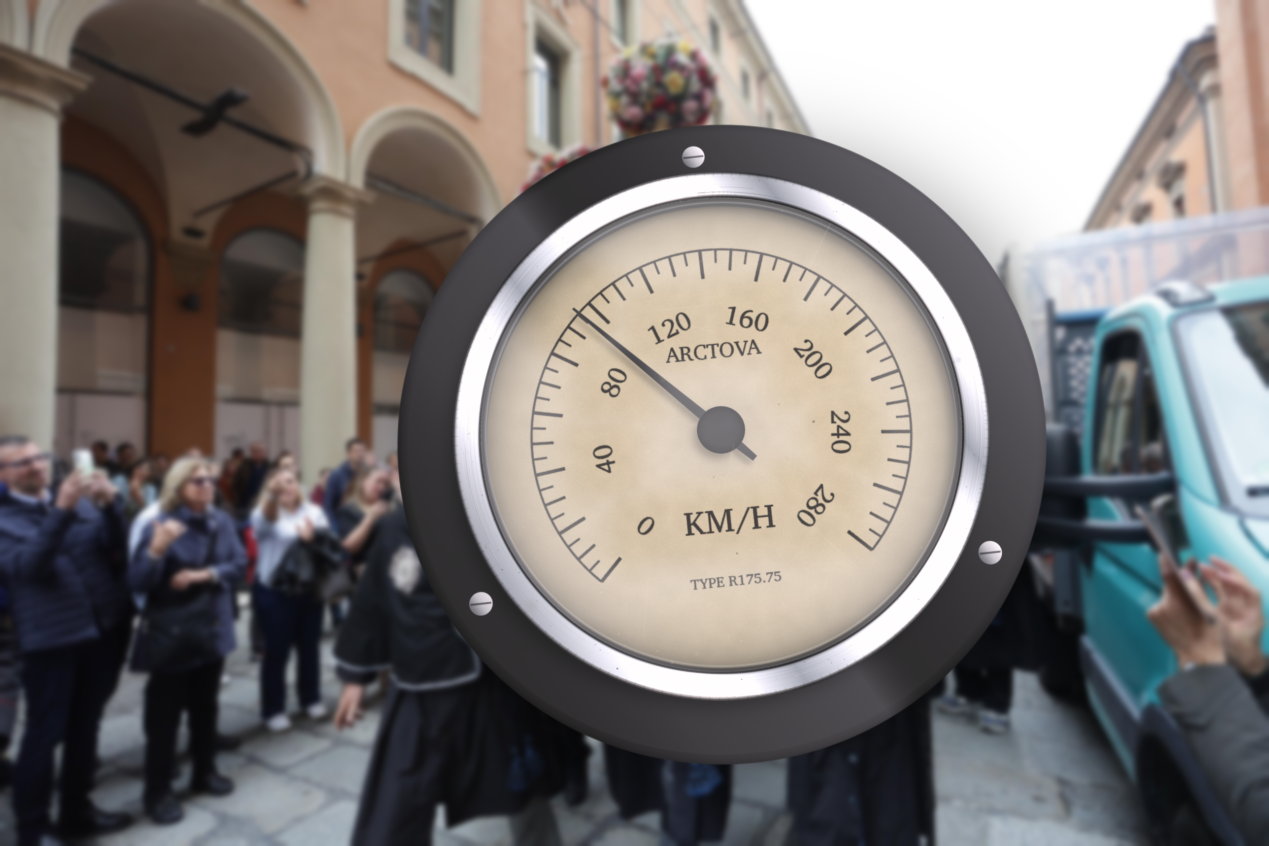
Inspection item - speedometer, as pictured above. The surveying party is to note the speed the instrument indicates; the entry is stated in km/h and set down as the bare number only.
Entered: 95
